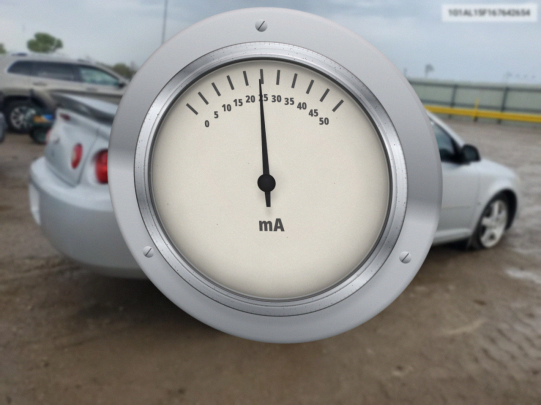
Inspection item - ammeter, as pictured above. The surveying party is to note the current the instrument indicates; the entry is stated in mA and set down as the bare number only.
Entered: 25
